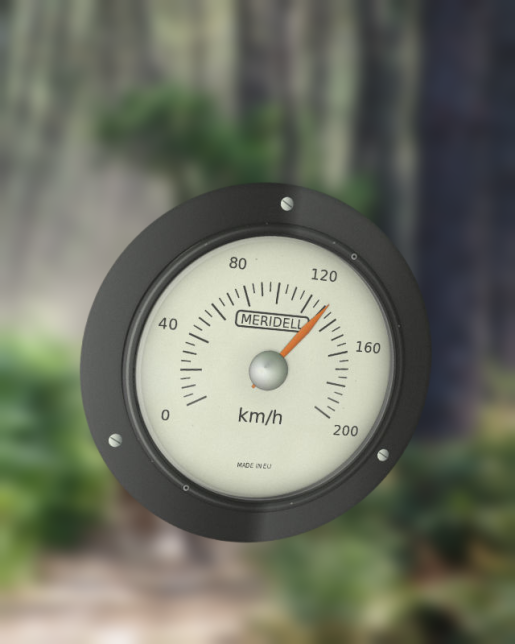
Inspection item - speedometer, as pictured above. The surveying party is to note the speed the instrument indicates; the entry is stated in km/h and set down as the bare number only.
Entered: 130
